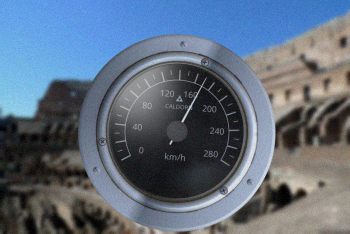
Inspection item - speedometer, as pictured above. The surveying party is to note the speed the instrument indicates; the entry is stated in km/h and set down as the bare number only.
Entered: 170
